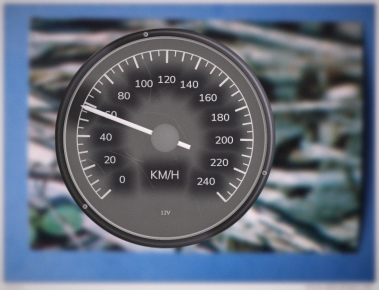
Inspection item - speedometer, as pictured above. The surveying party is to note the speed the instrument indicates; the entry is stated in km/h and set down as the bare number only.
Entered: 57.5
